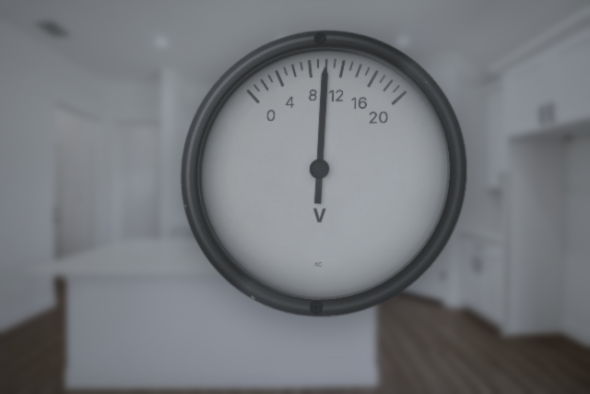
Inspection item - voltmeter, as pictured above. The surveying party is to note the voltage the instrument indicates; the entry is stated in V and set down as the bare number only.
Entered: 10
